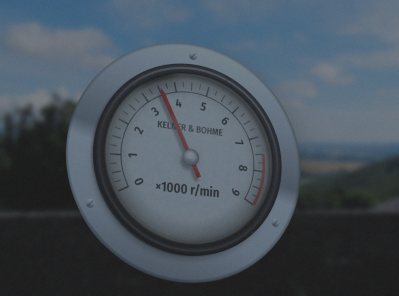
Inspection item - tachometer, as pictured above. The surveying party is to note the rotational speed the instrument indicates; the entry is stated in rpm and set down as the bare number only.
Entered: 3500
